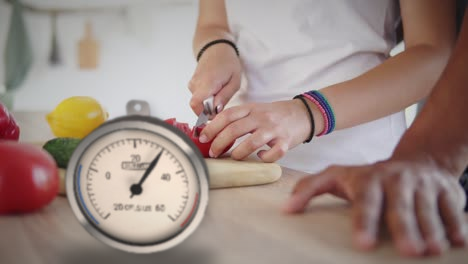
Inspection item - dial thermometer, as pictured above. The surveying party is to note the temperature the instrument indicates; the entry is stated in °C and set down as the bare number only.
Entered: 30
